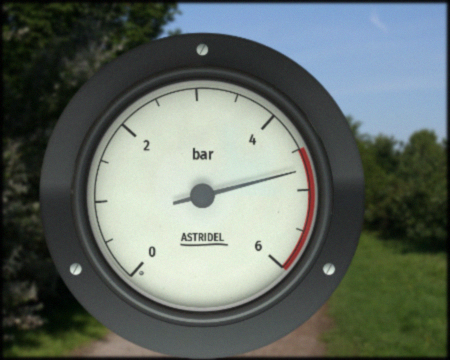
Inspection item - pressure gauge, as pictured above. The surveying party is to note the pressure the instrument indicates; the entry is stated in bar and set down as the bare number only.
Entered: 4.75
